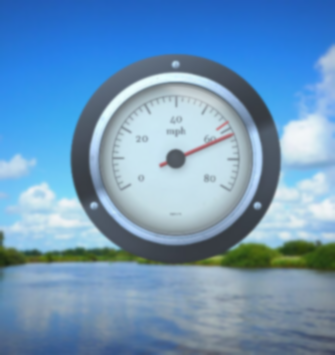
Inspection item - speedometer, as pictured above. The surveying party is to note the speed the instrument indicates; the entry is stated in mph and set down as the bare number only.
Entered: 62
